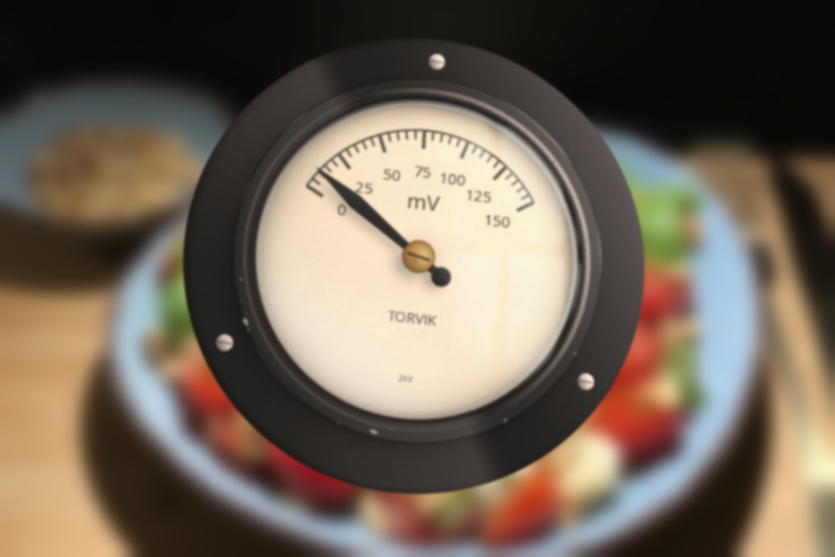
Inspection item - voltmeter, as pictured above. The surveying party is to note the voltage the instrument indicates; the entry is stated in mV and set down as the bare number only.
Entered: 10
